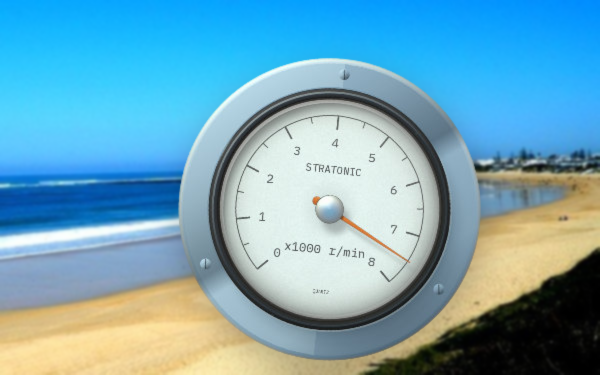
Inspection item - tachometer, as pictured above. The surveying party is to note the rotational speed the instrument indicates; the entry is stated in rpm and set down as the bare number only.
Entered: 7500
